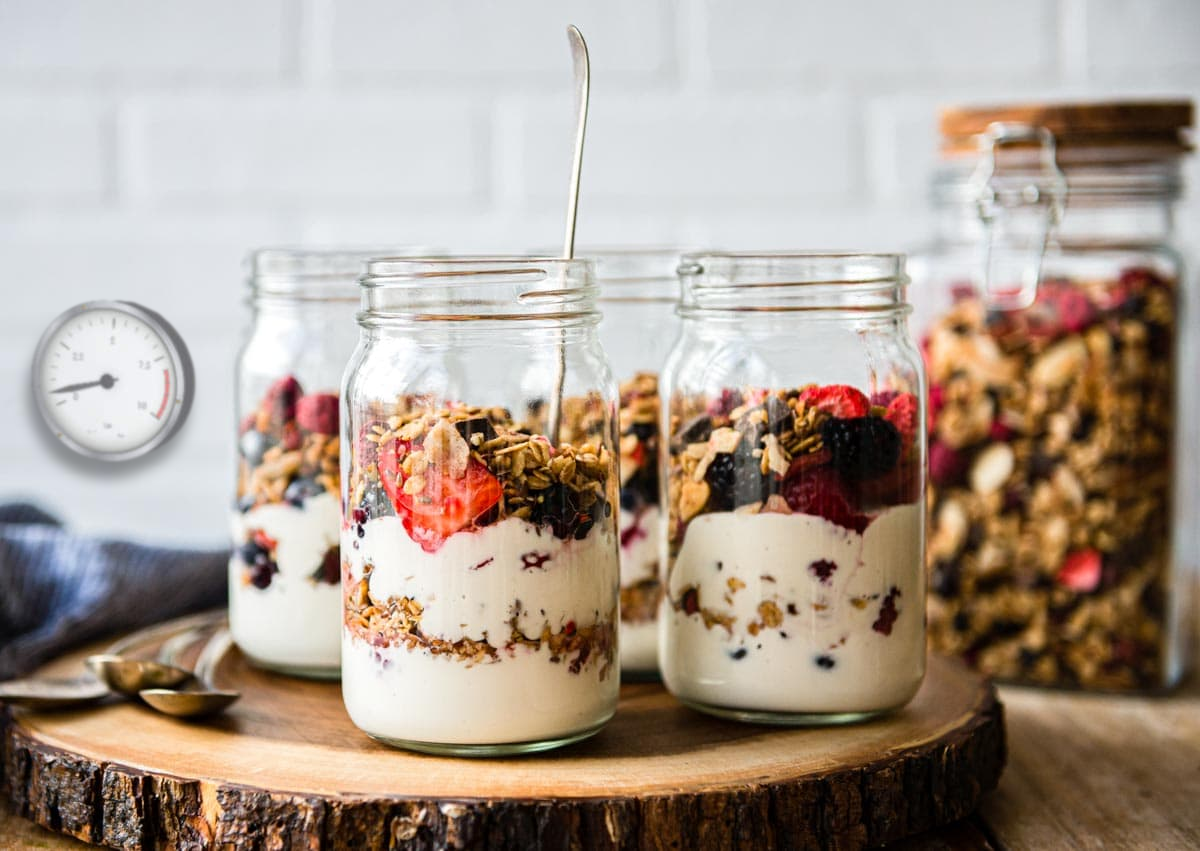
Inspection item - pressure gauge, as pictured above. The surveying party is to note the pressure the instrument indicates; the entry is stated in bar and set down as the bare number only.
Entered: 0.5
